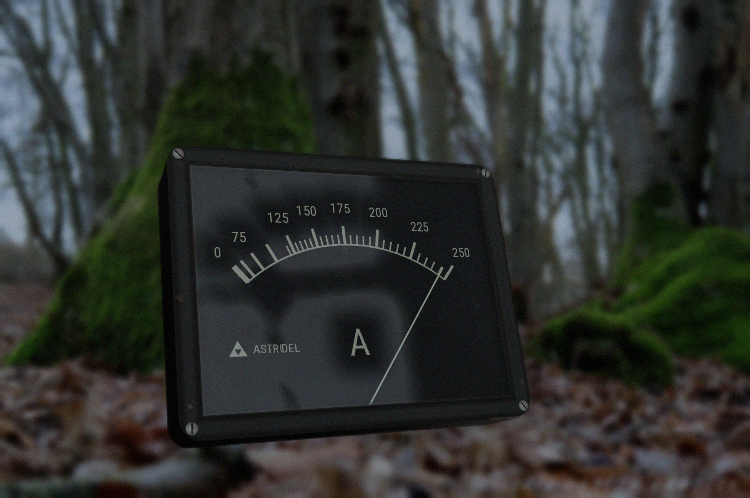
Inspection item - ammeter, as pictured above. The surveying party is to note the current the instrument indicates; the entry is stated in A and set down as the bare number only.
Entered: 245
